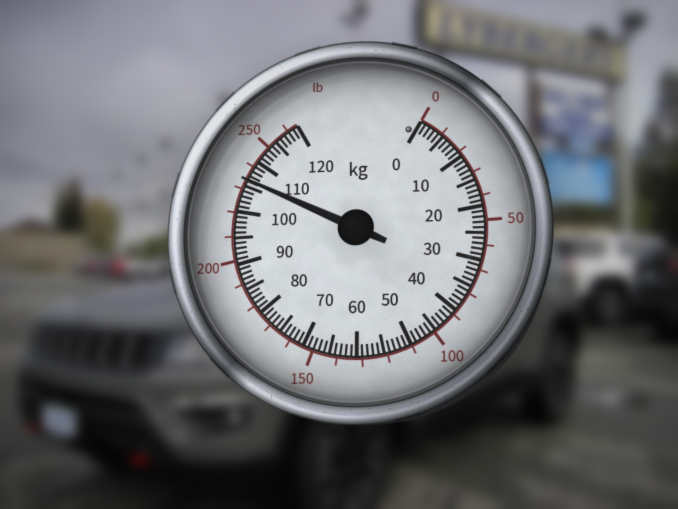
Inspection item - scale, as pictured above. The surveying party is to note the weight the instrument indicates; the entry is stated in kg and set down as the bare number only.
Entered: 106
